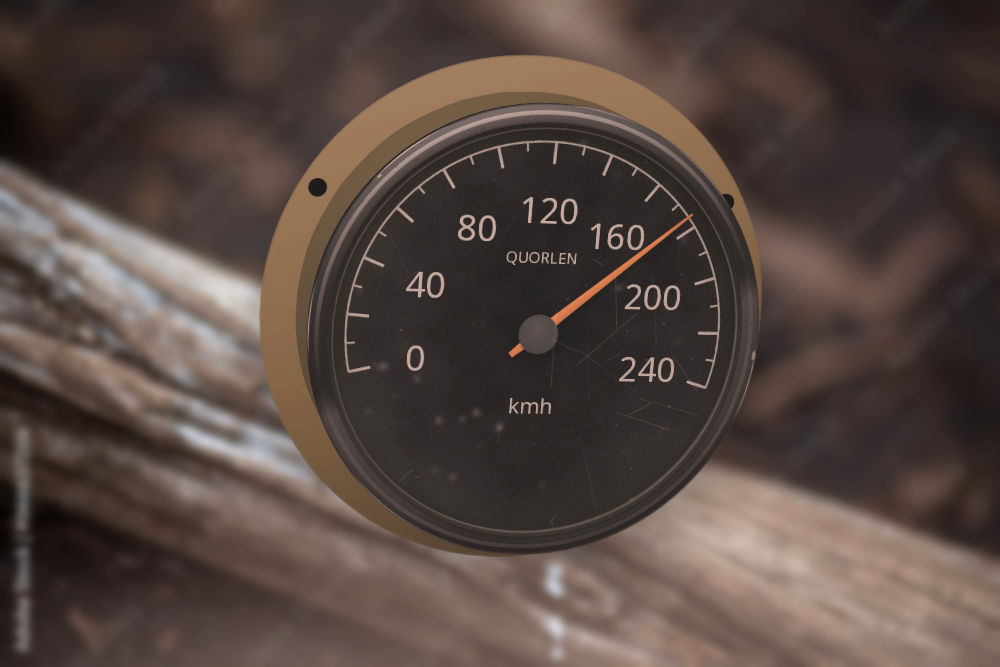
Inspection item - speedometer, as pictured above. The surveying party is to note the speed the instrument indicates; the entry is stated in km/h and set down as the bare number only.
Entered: 175
